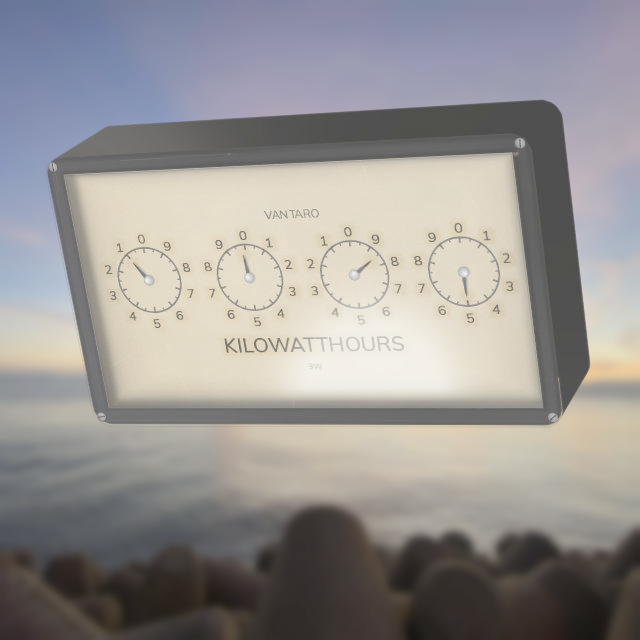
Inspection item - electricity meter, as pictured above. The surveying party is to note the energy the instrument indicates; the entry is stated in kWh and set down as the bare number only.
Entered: 985
